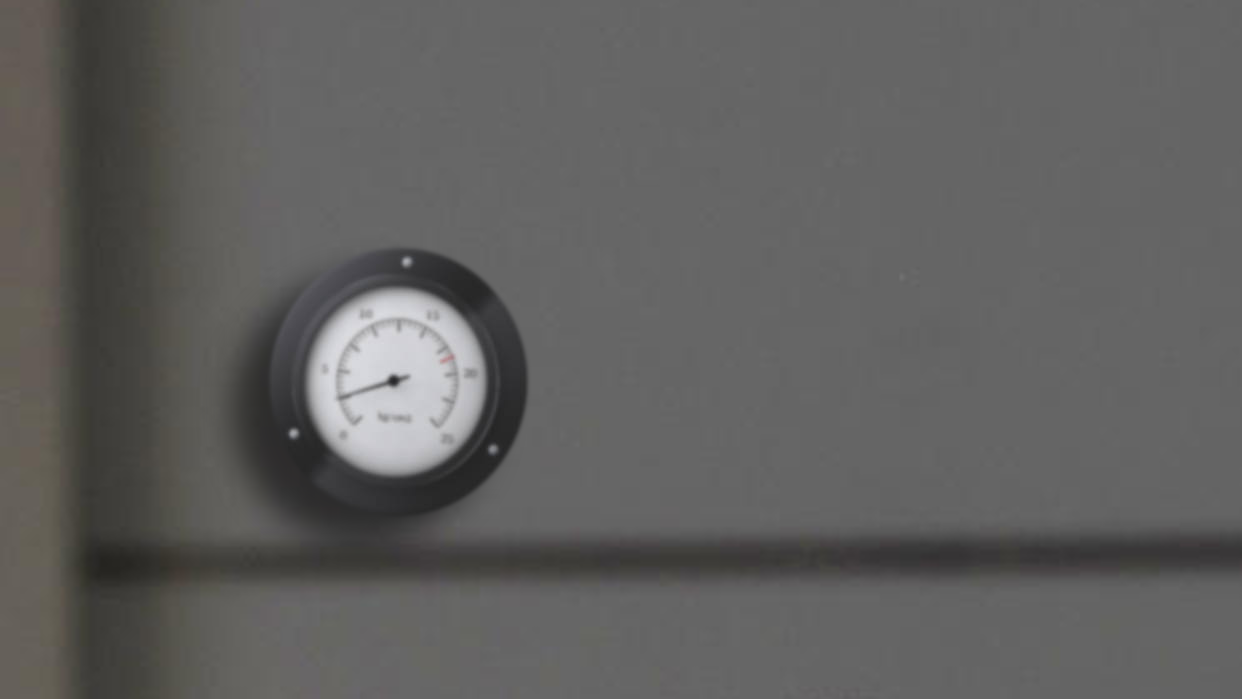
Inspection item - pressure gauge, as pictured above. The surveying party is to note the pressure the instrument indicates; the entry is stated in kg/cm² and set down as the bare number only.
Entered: 2.5
